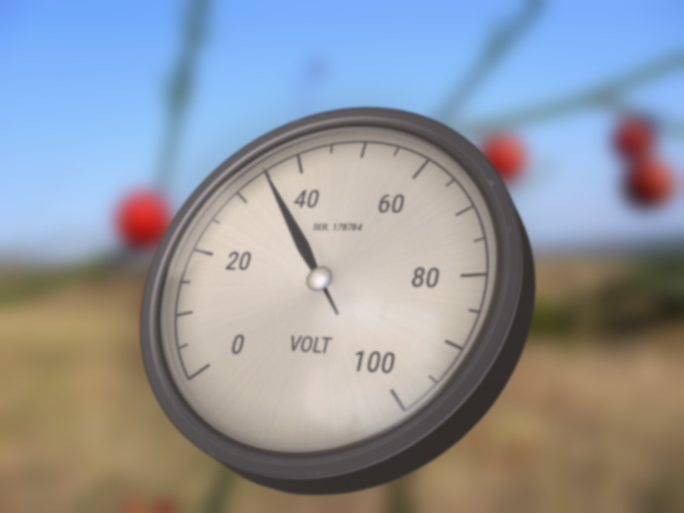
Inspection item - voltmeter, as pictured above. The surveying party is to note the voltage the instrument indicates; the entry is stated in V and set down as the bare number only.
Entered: 35
